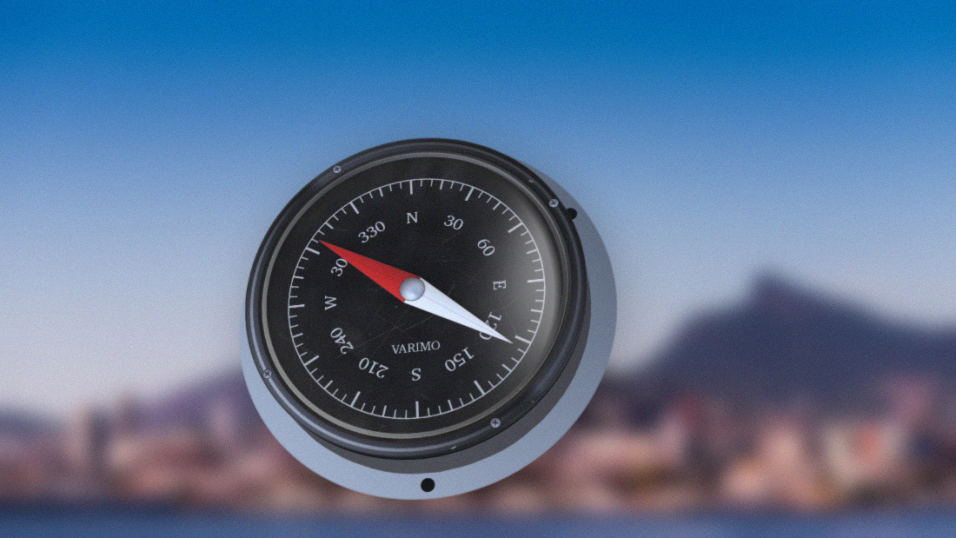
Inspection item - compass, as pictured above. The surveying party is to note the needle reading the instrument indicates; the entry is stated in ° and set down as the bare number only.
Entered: 305
